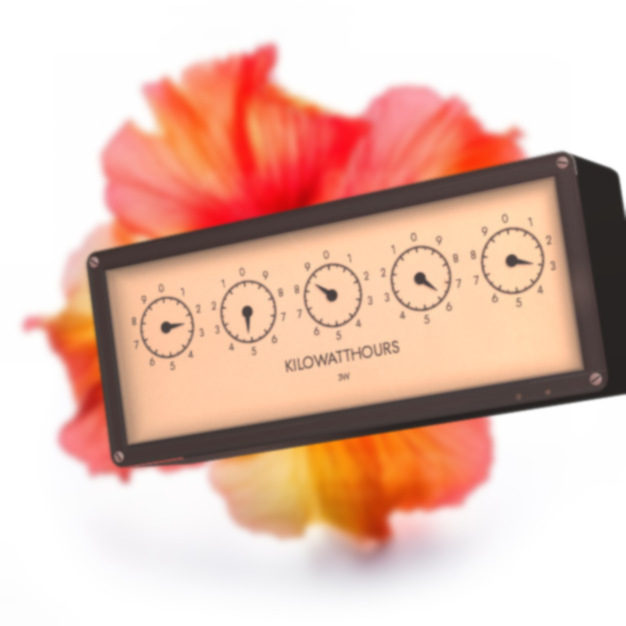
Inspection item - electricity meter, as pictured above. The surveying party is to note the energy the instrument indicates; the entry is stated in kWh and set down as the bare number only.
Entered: 24863
